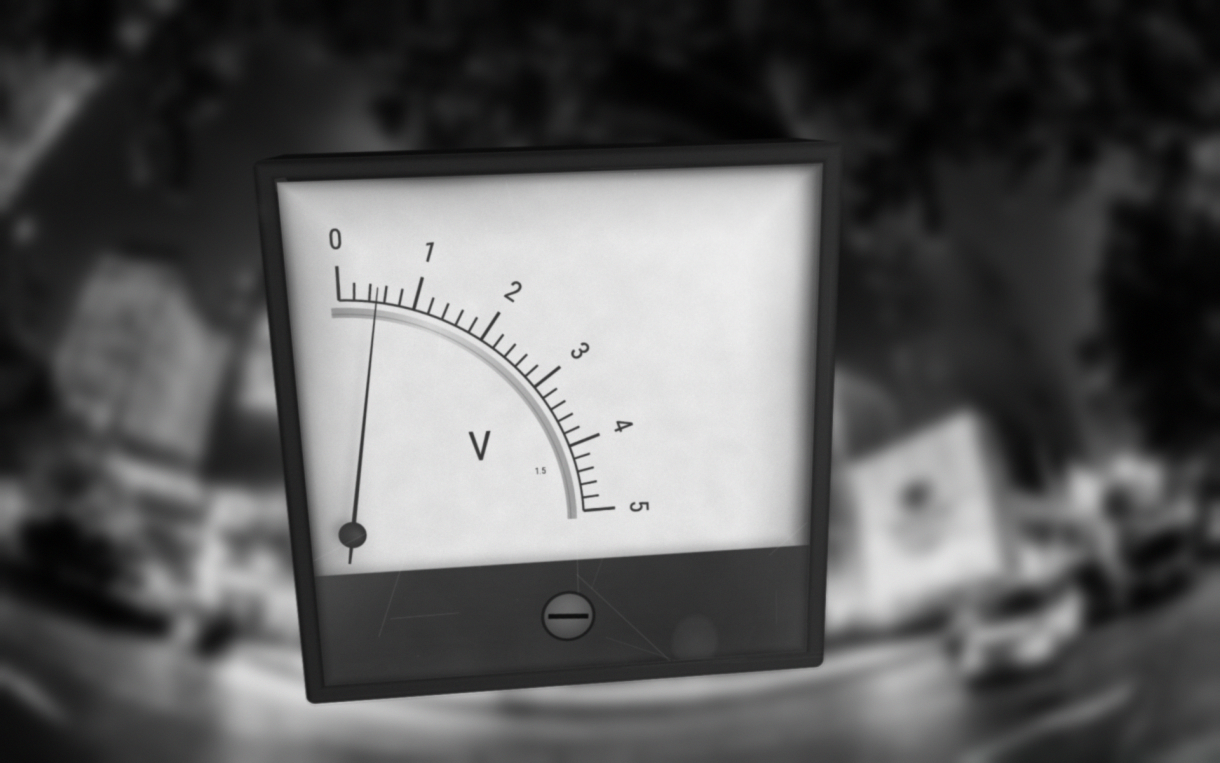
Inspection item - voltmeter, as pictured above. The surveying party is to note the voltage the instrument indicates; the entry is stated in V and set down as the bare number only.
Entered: 0.5
